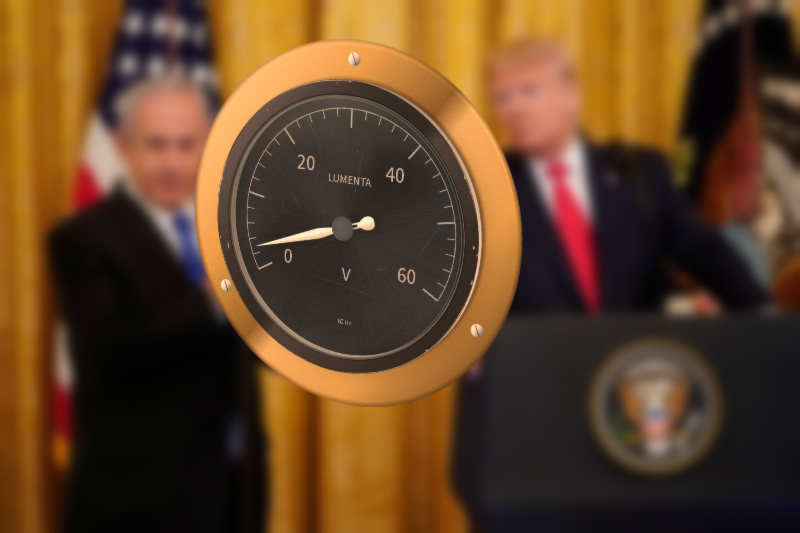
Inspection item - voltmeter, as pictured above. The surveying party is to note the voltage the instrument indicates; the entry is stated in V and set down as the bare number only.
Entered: 3
